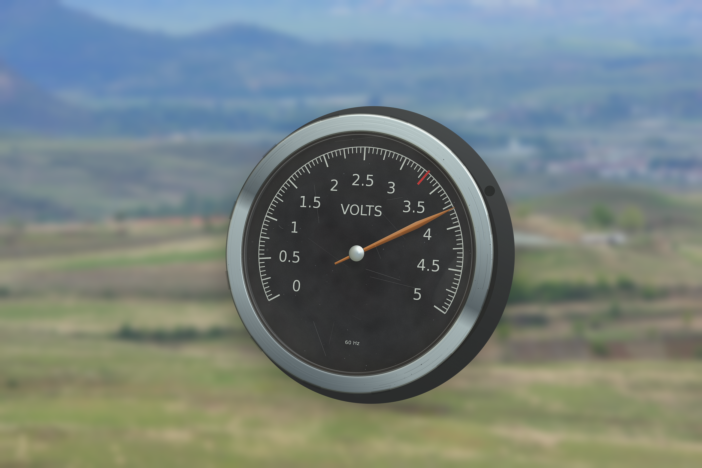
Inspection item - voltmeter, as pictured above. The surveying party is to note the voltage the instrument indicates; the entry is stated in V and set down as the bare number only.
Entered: 3.8
